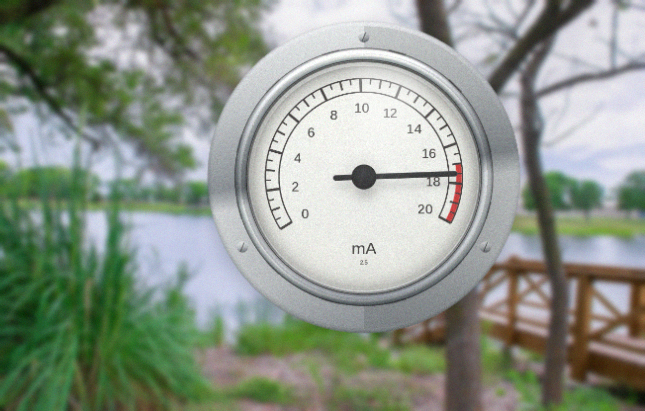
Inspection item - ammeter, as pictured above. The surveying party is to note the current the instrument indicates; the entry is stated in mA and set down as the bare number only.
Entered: 17.5
